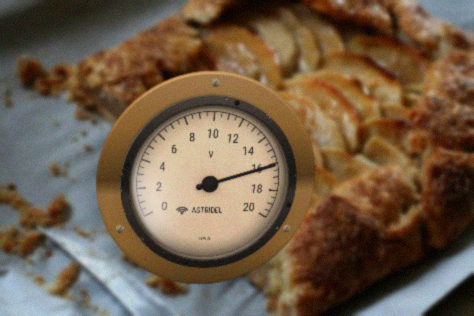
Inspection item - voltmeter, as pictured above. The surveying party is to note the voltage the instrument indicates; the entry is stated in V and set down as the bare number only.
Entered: 16
